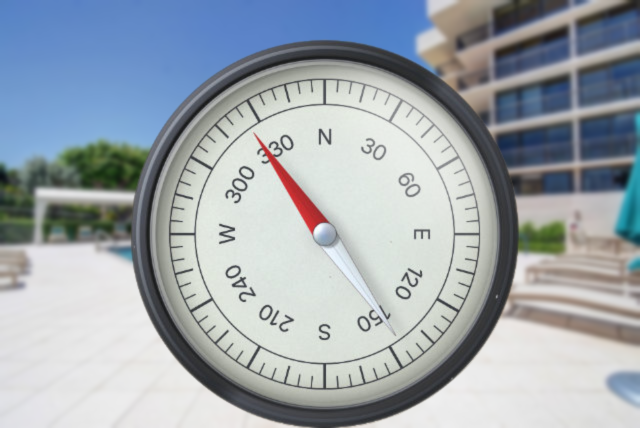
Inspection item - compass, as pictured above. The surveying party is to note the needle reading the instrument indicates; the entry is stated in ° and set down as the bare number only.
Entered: 325
